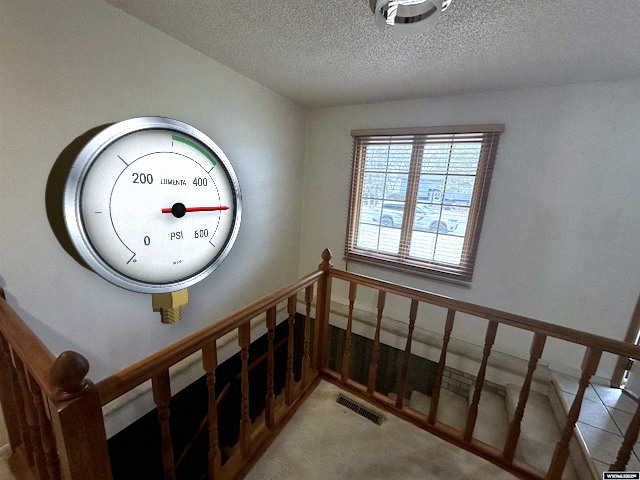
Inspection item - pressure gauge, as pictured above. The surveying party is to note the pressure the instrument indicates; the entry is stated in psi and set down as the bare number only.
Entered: 500
